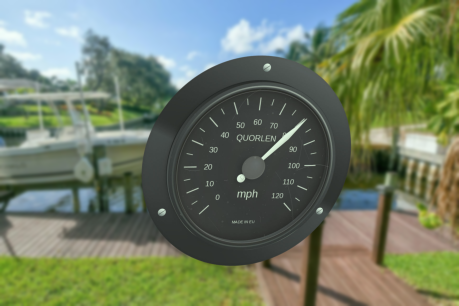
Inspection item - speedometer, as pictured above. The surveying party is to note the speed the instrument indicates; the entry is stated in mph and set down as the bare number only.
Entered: 80
